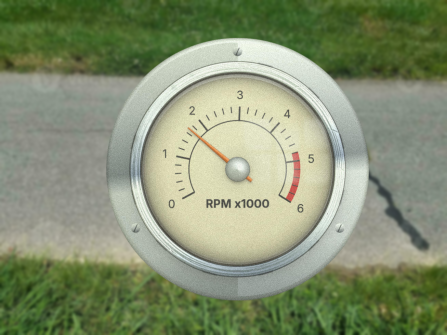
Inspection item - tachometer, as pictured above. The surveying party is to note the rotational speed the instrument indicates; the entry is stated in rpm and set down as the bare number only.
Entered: 1700
